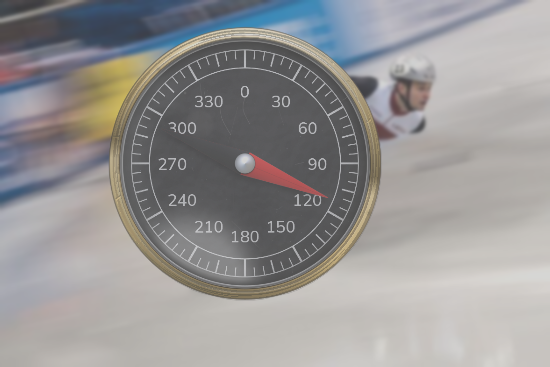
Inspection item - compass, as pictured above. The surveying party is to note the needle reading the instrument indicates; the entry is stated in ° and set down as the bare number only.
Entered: 112.5
